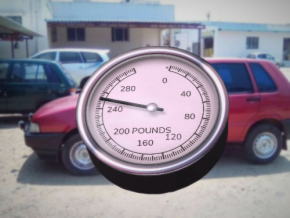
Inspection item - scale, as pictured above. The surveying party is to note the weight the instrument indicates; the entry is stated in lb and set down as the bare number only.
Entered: 250
